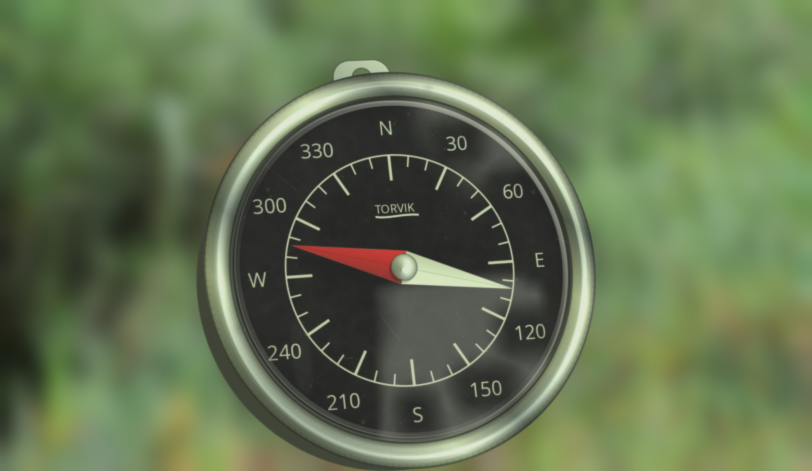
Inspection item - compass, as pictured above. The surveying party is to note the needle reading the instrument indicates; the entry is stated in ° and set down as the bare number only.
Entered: 285
